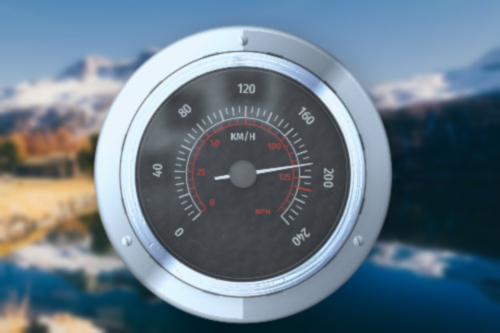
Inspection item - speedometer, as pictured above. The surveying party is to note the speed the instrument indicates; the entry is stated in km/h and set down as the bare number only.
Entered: 190
